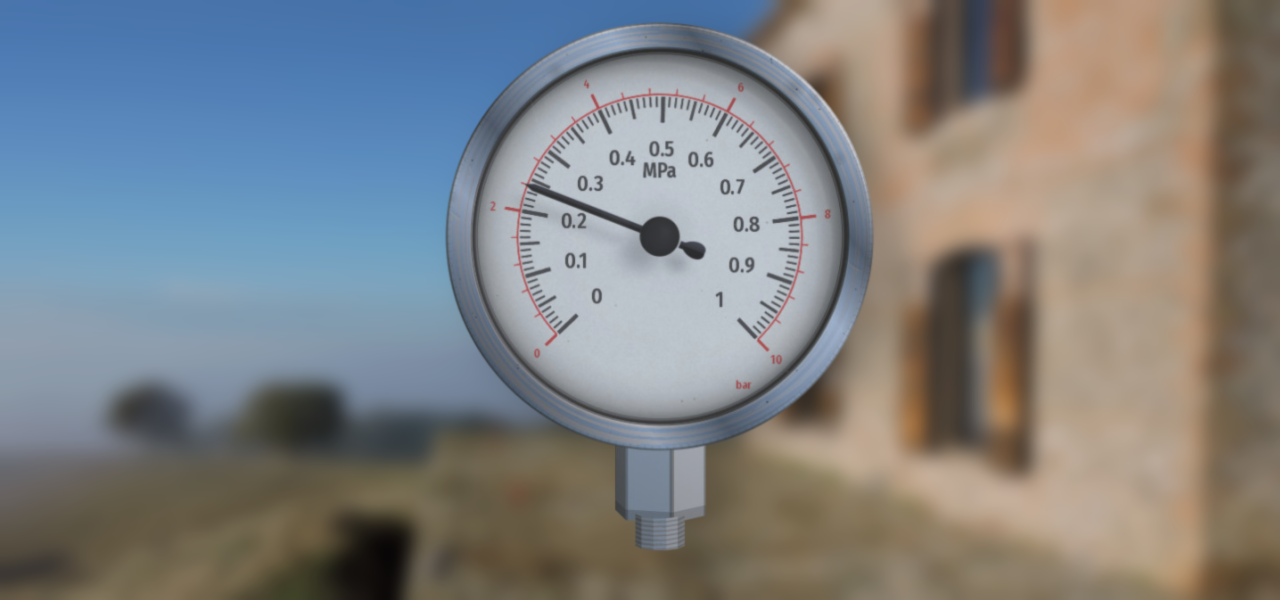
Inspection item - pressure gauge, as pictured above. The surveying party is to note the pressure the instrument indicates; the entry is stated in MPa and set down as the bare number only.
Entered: 0.24
